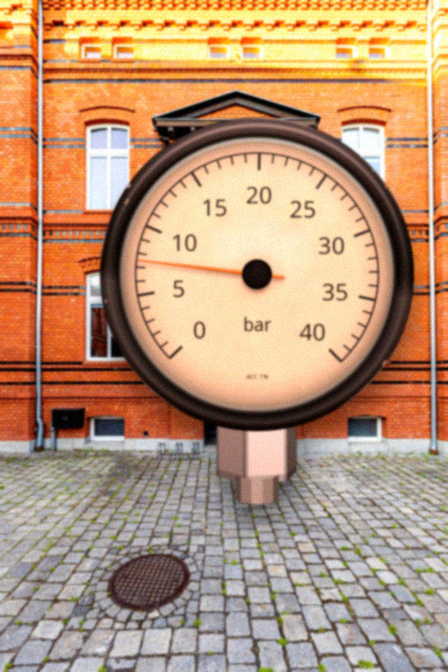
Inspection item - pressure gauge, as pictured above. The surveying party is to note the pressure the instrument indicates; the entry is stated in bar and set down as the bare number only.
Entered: 7.5
